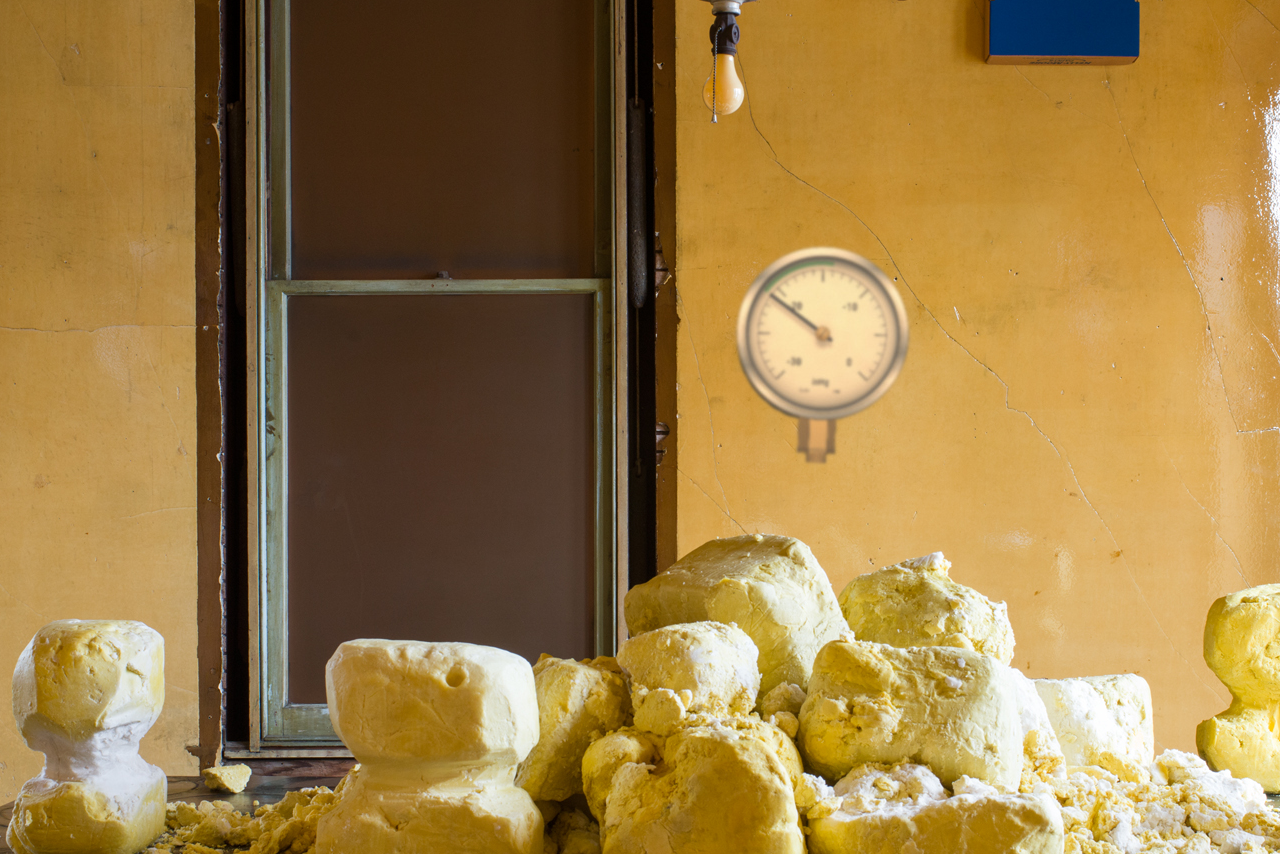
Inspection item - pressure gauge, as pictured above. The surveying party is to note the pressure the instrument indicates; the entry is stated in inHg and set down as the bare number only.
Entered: -21
